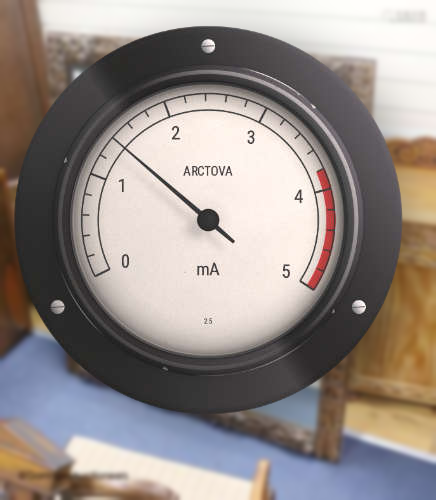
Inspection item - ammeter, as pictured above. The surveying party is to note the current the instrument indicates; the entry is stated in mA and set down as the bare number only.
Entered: 1.4
